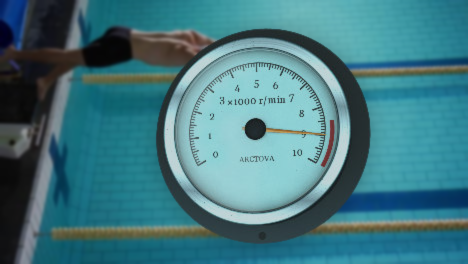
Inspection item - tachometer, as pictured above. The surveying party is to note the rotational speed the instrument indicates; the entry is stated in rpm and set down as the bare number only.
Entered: 9000
